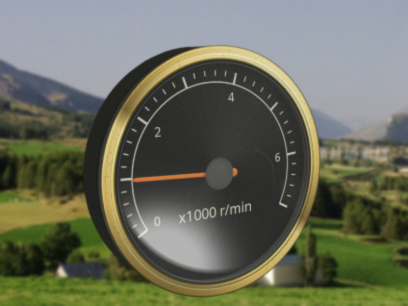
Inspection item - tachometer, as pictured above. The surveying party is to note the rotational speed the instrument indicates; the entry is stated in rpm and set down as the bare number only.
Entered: 1000
